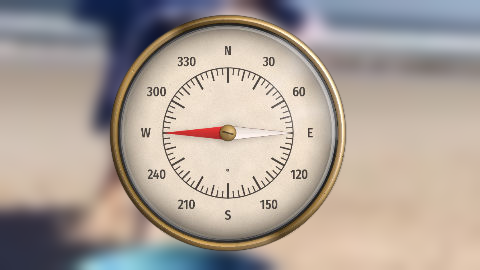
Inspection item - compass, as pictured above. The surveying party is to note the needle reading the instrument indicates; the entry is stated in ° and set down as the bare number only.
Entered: 270
